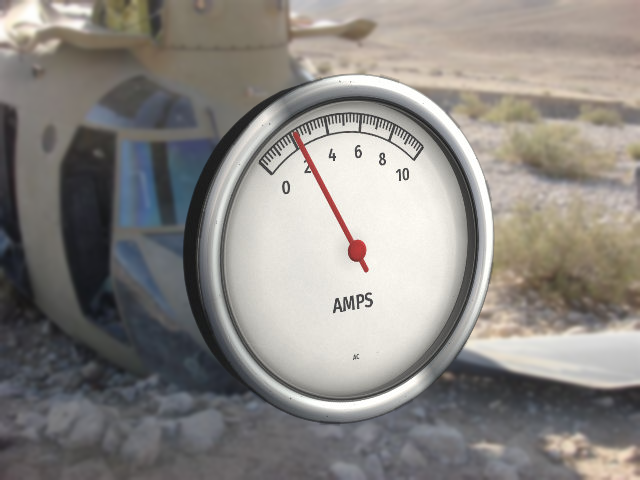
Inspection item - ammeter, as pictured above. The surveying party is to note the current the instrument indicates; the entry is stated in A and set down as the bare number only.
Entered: 2
